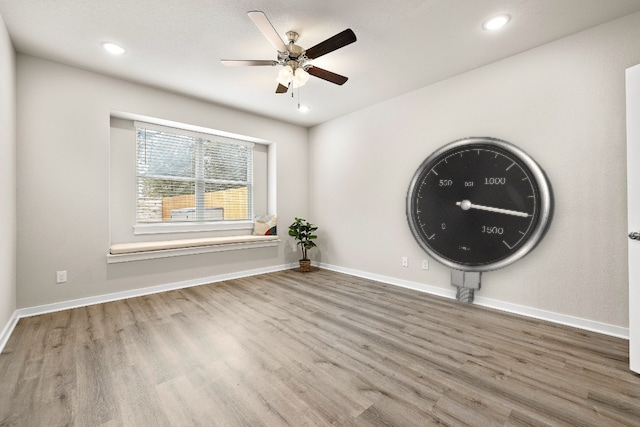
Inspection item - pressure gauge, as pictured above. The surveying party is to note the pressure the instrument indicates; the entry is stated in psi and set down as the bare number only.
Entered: 1300
